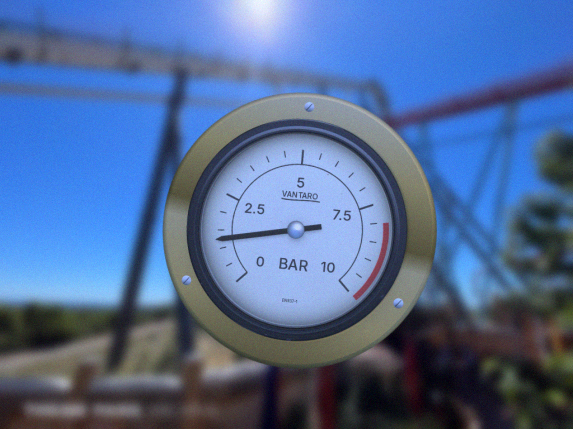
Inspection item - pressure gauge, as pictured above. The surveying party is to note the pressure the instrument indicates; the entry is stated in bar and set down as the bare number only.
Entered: 1.25
